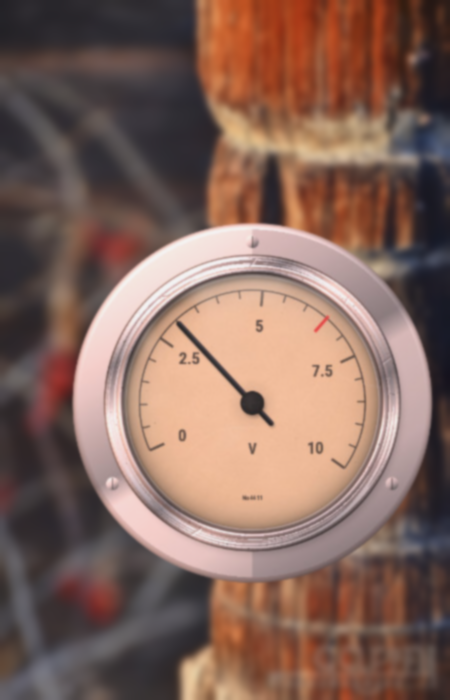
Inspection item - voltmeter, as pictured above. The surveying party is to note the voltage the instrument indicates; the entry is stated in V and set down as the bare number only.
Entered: 3
